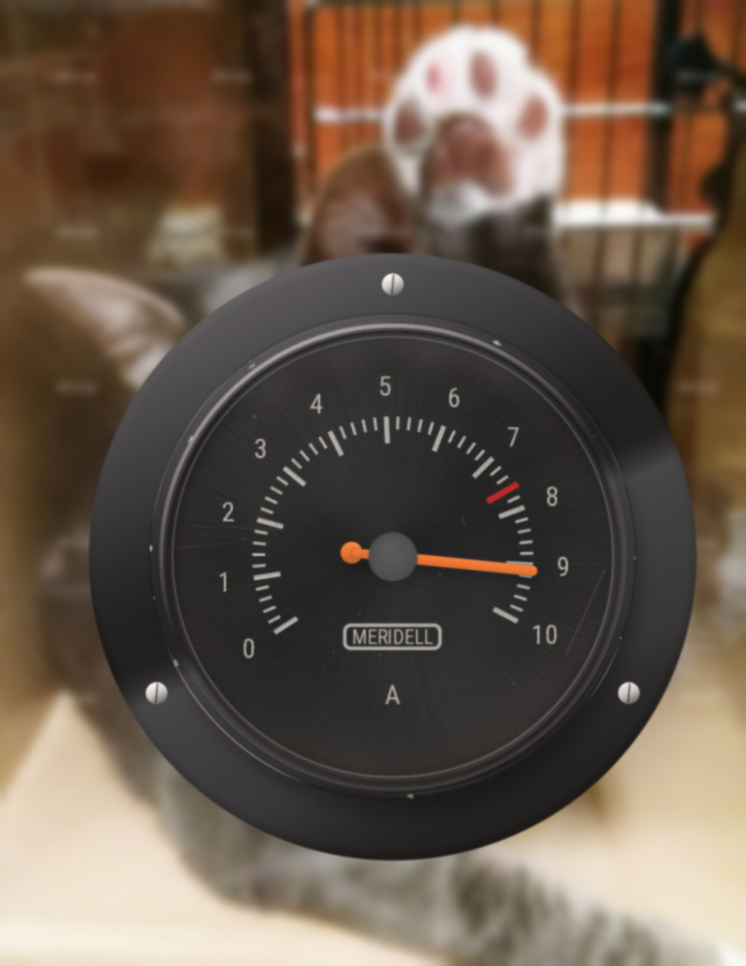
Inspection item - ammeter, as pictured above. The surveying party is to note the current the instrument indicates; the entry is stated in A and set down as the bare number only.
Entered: 9.1
